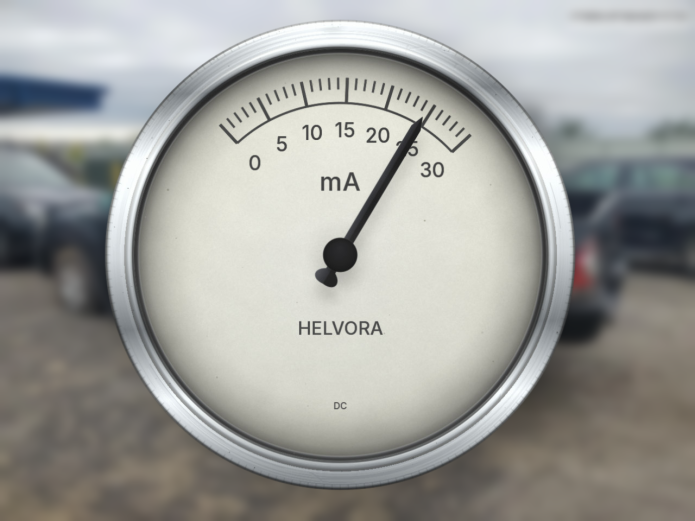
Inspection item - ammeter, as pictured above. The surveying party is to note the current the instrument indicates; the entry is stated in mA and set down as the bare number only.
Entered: 24.5
